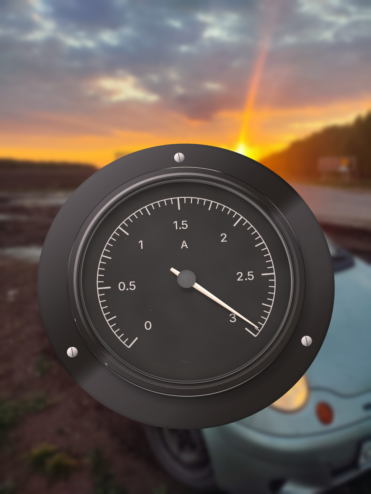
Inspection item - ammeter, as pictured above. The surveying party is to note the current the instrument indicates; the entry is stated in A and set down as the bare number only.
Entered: 2.95
